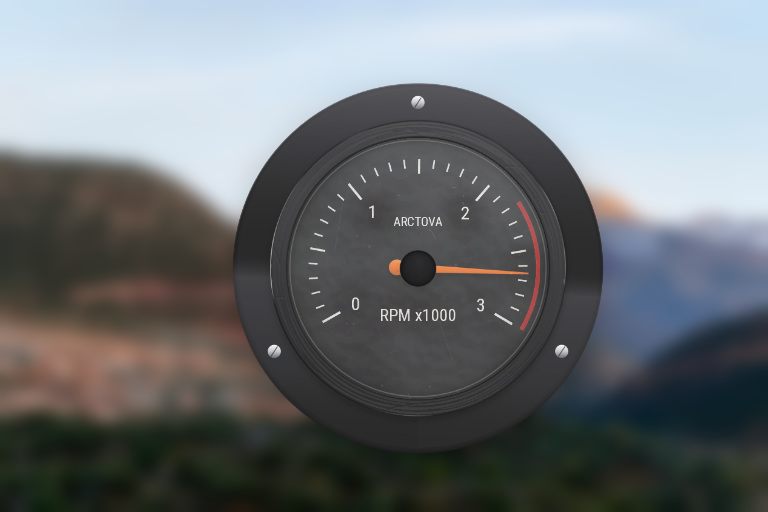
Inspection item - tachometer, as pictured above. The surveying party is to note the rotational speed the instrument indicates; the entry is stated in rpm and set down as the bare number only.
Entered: 2650
